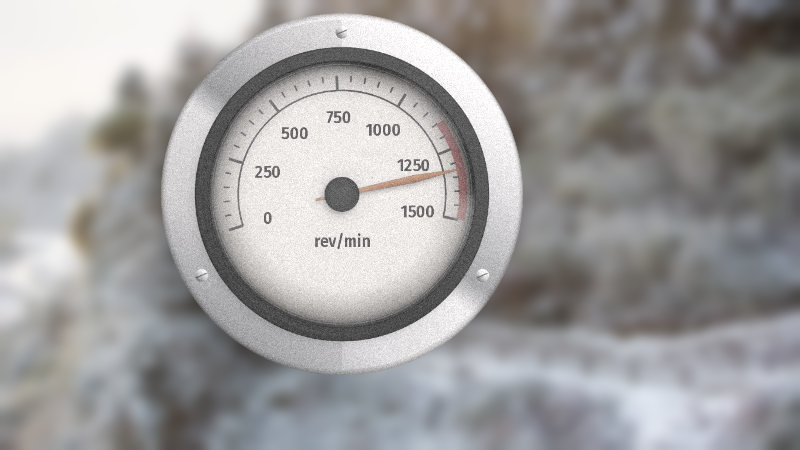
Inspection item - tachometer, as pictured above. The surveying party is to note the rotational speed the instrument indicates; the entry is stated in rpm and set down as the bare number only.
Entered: 1325
